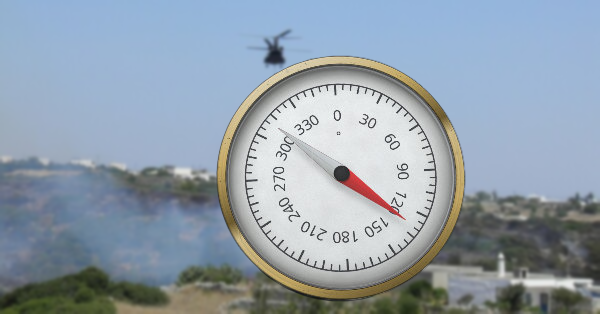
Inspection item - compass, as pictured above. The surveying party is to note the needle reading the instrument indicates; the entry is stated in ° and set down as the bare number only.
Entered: 130
